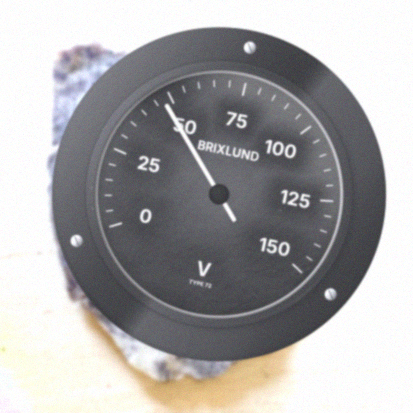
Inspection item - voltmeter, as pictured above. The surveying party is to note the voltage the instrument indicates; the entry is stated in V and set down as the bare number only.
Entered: 47.5
